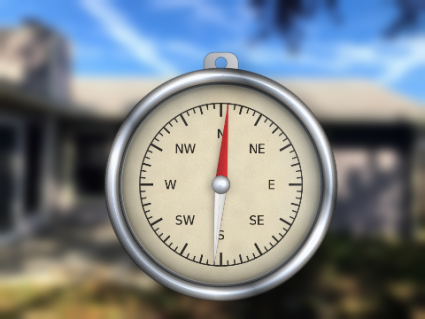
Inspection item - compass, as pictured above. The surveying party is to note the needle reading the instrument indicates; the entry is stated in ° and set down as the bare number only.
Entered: 5
